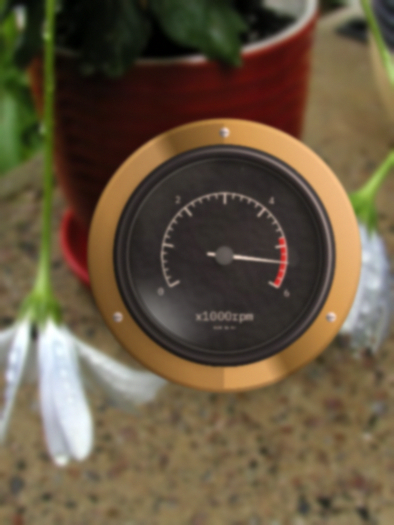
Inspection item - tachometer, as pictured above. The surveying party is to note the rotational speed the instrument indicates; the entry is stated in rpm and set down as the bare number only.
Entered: 5400
